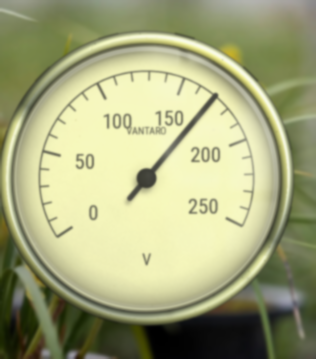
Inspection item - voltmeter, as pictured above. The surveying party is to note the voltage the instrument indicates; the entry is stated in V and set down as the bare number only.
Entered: 170
